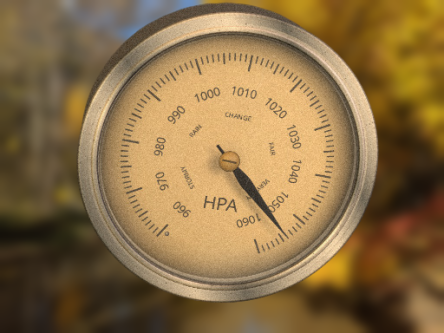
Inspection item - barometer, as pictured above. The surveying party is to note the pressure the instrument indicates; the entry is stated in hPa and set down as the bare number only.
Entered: 1054
